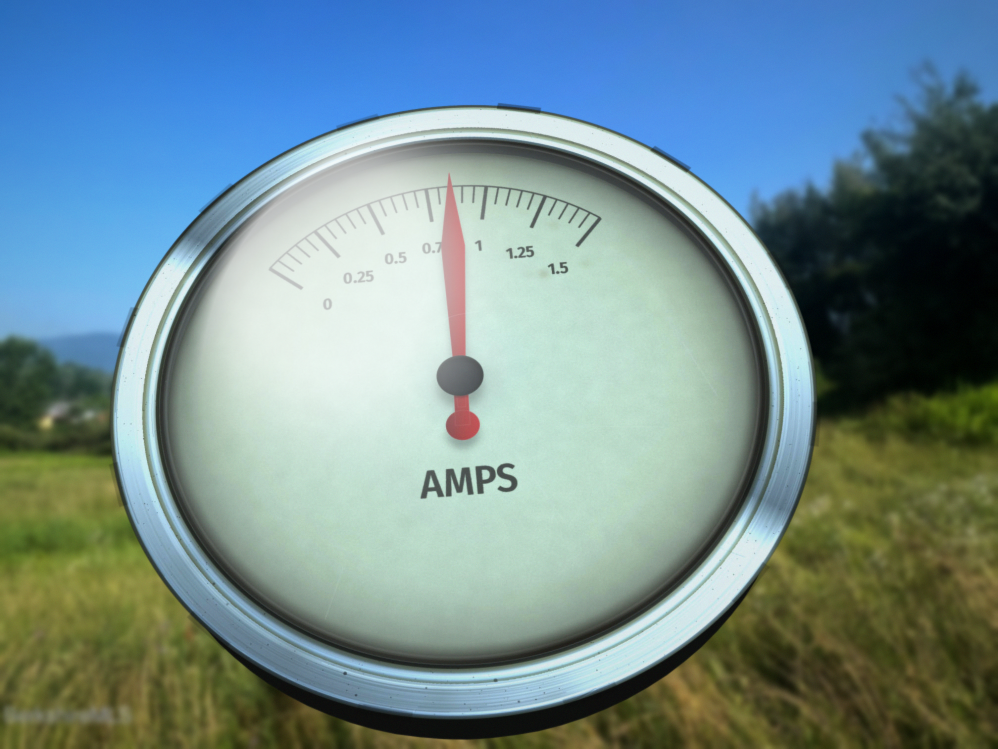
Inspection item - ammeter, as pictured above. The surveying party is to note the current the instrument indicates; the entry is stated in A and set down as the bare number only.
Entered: 0.85
